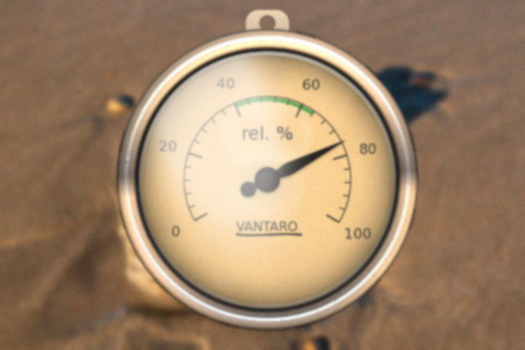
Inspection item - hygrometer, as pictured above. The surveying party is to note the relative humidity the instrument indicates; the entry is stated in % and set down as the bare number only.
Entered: 76
